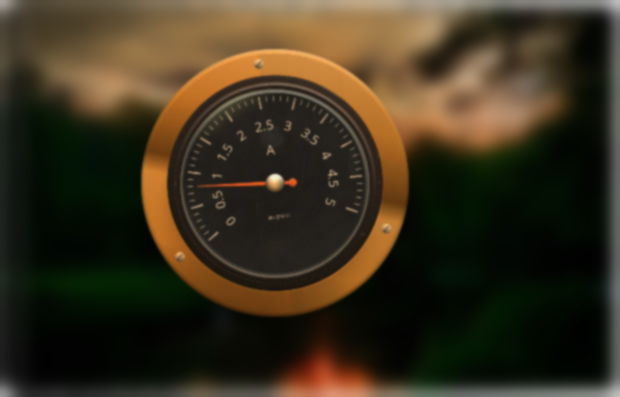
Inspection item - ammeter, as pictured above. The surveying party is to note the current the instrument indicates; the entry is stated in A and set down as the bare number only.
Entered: 0.8
